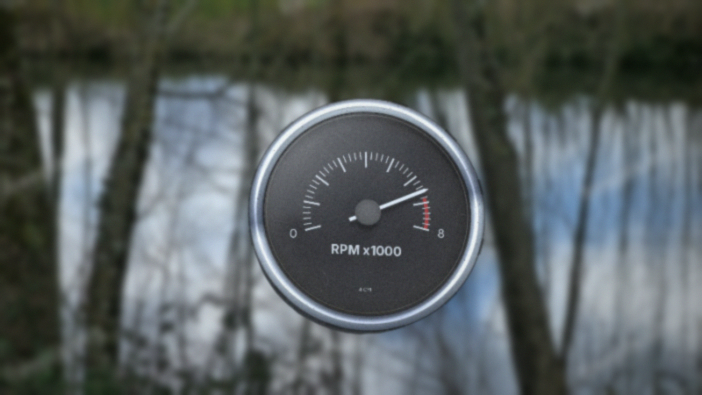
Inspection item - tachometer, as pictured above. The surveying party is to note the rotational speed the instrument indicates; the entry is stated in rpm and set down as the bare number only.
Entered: 6600
